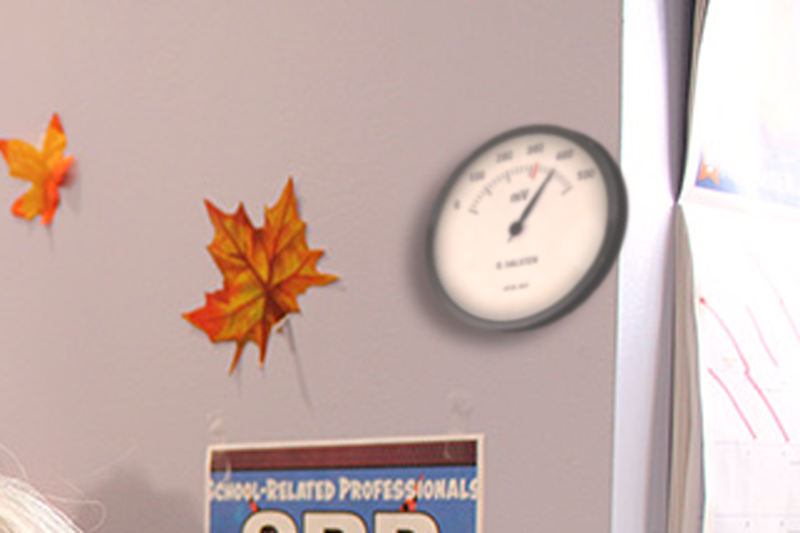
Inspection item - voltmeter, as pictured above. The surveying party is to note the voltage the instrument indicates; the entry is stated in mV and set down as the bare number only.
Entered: 400
